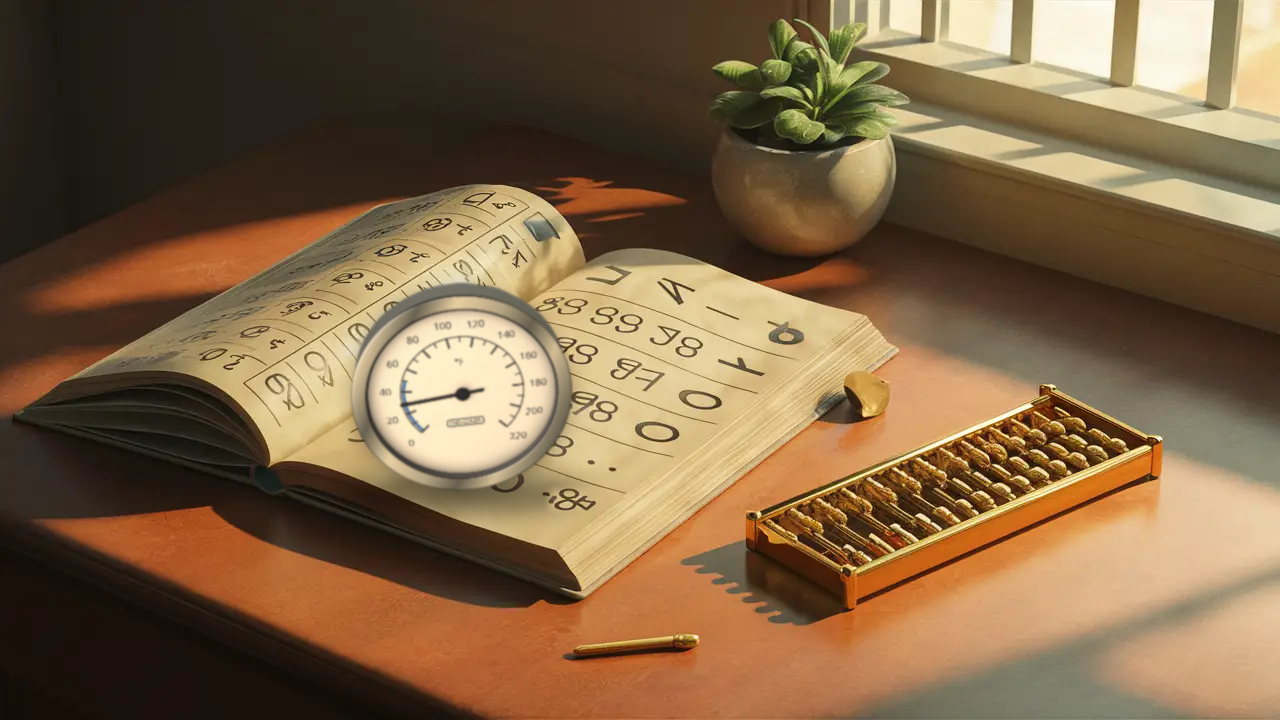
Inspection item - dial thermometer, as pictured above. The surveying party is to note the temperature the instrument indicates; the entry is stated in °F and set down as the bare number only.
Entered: 30
